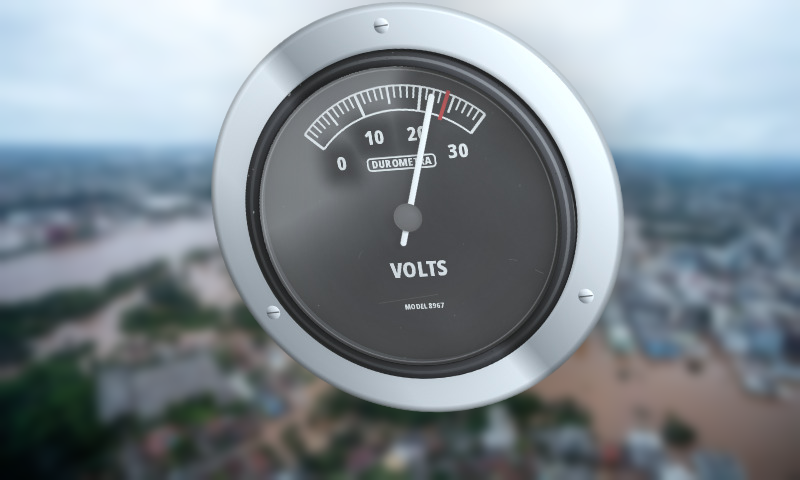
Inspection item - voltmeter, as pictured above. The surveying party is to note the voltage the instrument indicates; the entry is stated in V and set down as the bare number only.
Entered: 22
